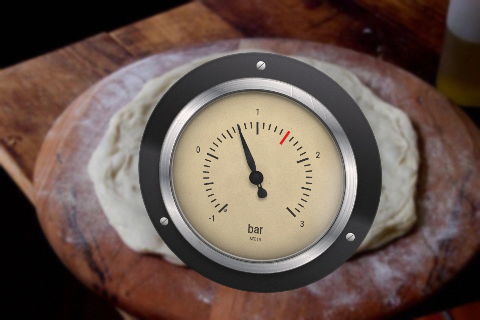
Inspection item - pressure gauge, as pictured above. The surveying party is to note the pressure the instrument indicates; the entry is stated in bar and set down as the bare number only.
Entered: 0.7
